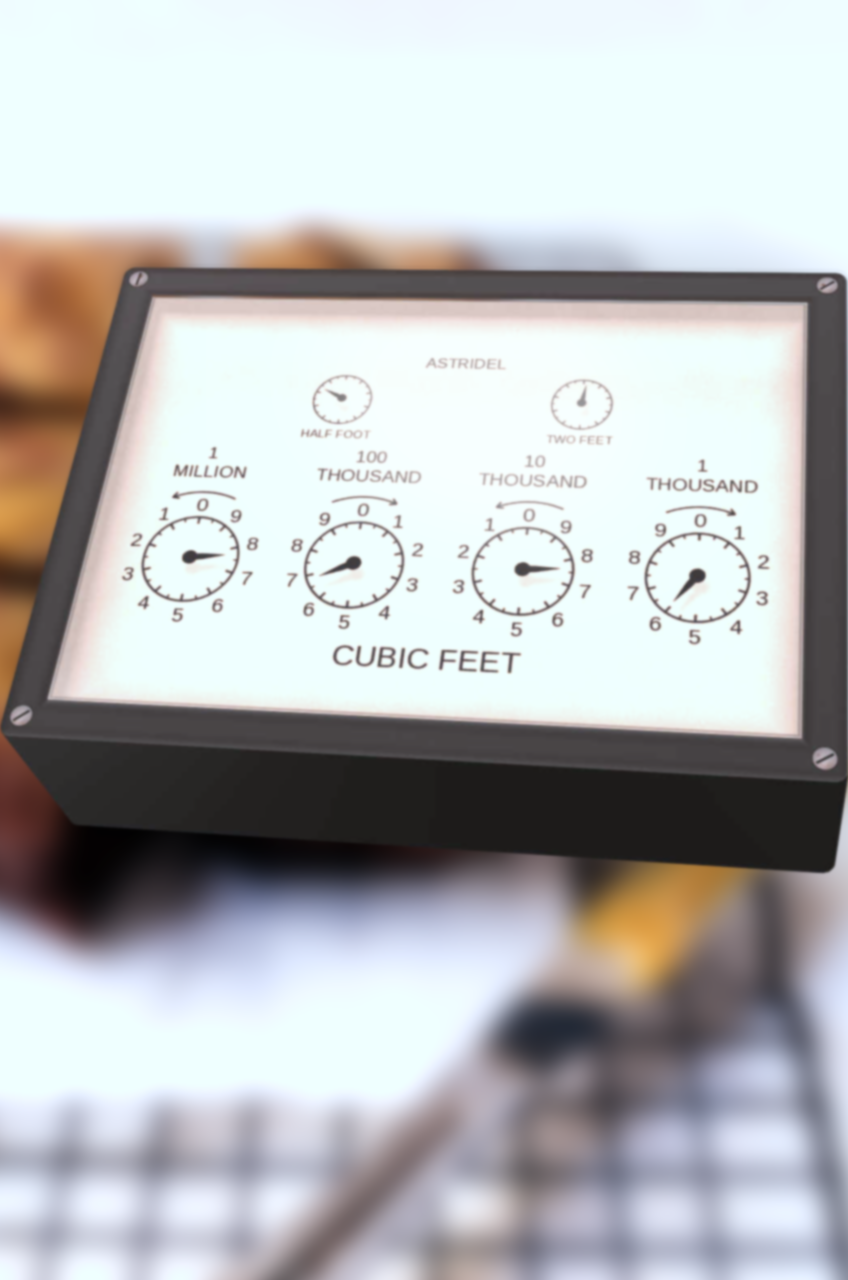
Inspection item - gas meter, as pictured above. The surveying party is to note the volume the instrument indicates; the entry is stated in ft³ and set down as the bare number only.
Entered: 767600
